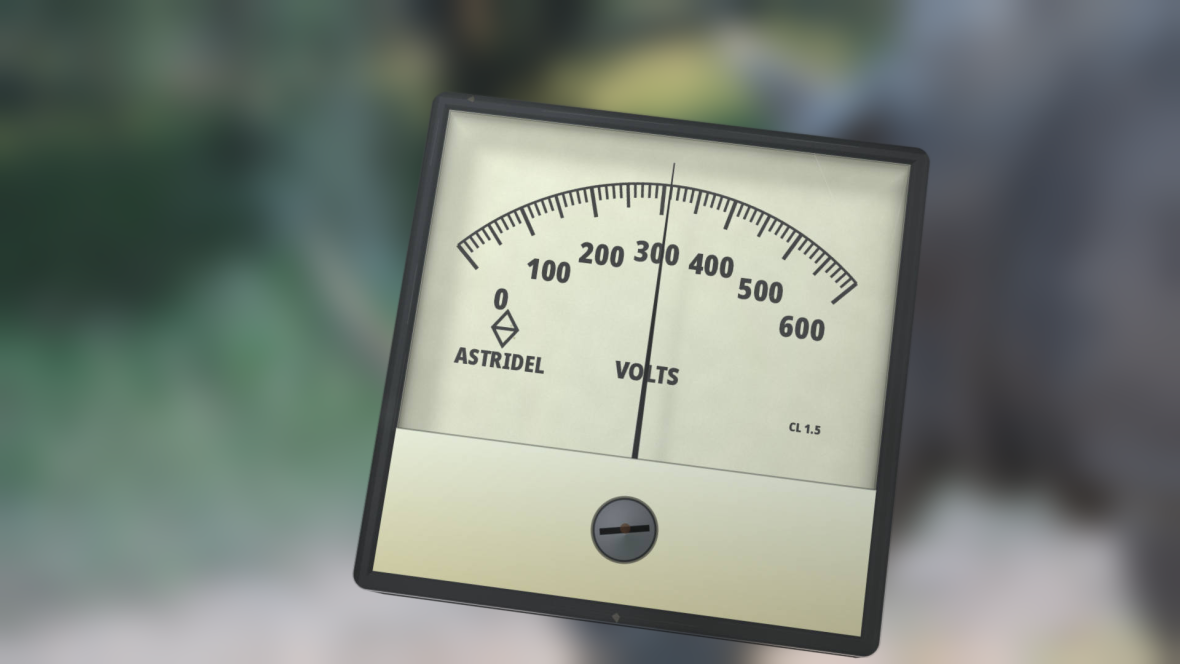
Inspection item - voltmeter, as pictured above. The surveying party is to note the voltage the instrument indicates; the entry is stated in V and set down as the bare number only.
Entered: 310
